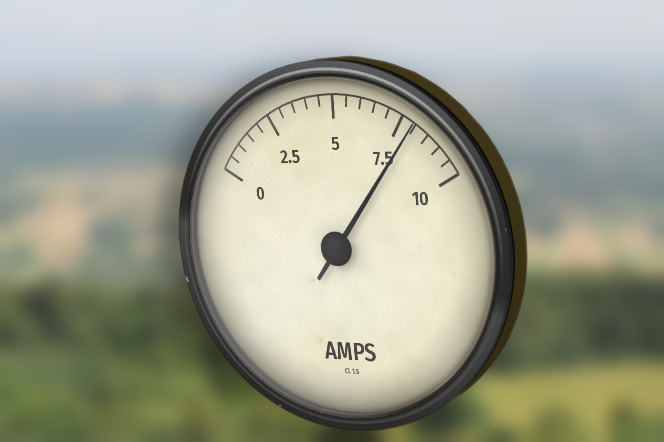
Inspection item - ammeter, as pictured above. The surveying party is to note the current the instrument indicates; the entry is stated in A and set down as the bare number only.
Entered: 8
